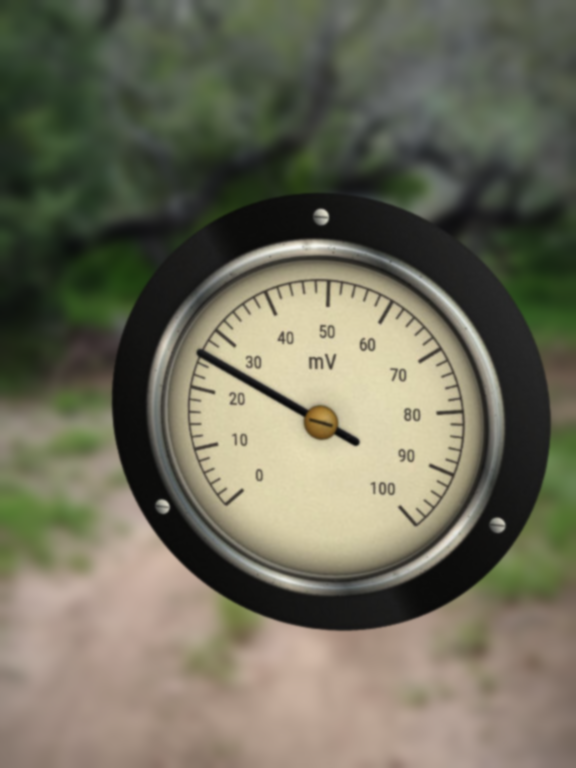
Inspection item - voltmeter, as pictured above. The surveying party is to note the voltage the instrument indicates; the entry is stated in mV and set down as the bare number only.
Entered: 26
